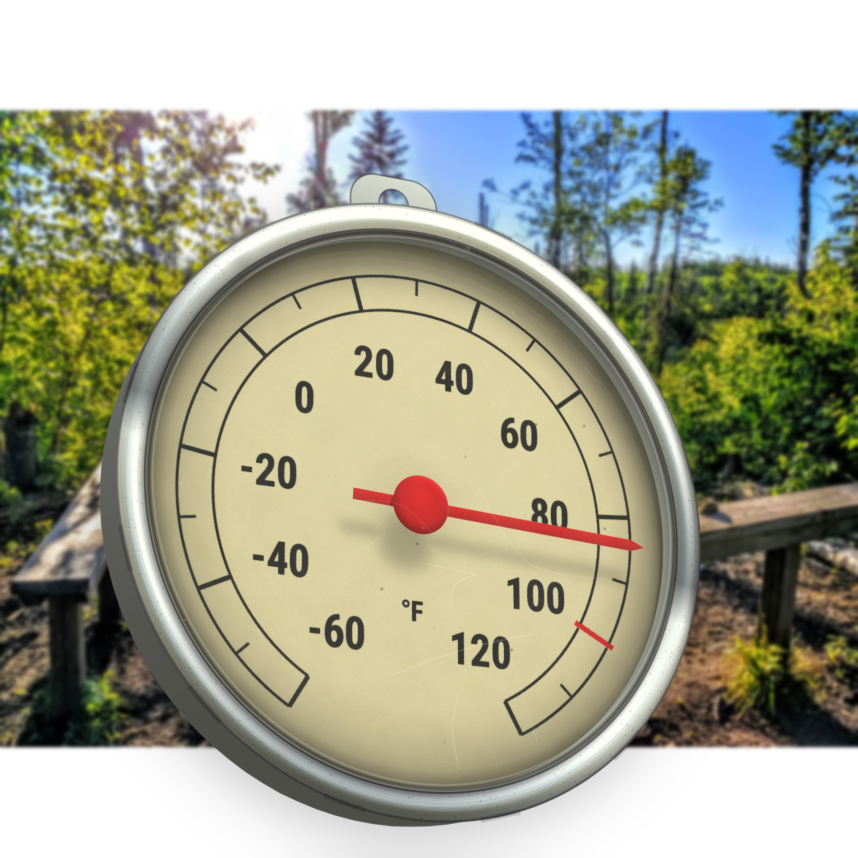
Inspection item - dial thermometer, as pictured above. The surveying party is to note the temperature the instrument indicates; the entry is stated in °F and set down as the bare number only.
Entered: 85
